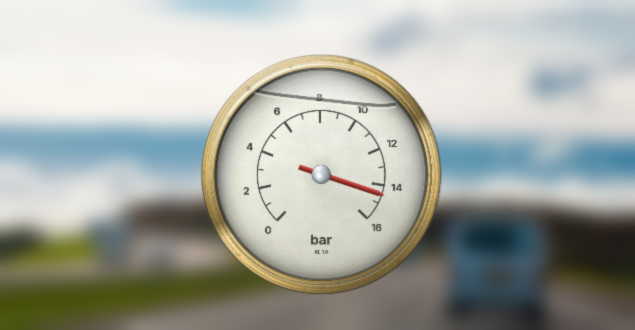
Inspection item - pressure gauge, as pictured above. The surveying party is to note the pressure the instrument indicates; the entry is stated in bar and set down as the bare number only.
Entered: 14.5
